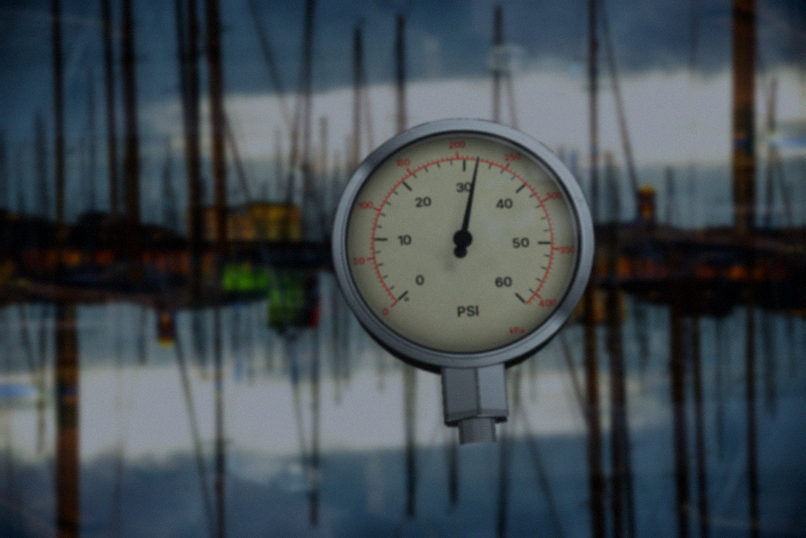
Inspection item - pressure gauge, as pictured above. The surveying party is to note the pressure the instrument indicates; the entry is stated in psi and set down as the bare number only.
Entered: 32
